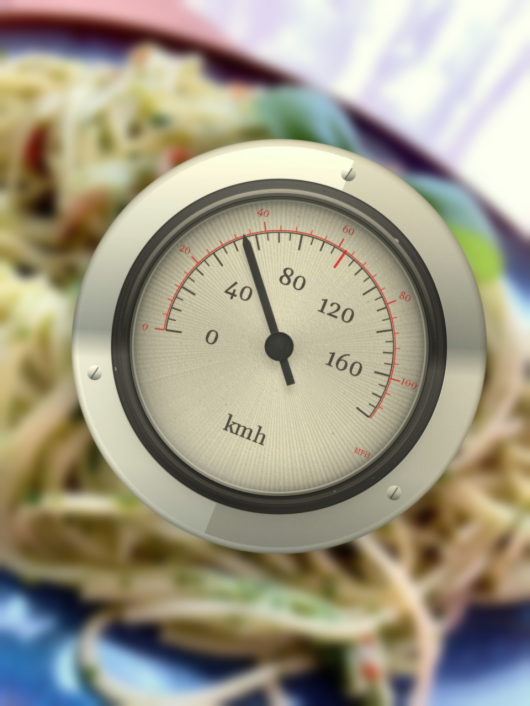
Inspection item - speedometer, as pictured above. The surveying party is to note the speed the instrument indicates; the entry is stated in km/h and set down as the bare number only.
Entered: 55
